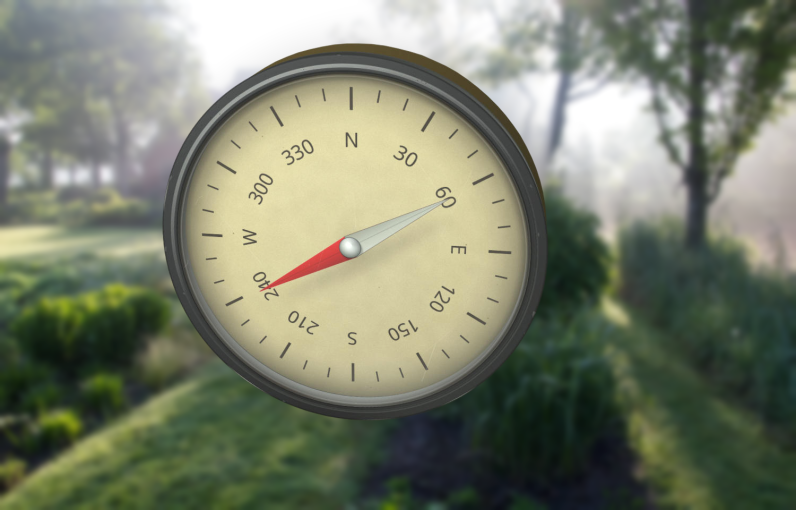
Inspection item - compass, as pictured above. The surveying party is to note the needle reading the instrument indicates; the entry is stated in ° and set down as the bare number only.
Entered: 240
